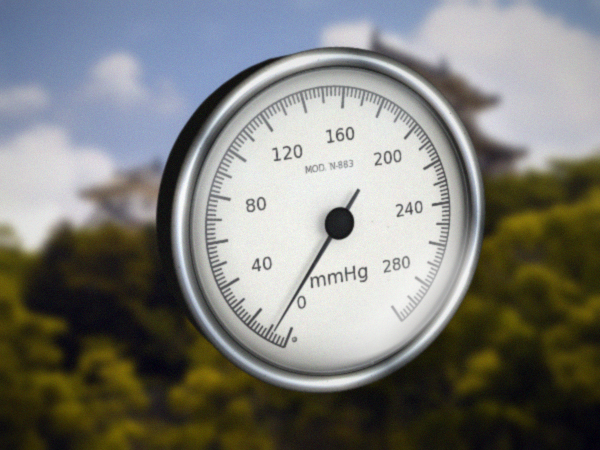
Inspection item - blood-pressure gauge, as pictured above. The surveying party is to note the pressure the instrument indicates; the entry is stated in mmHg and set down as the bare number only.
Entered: 10
